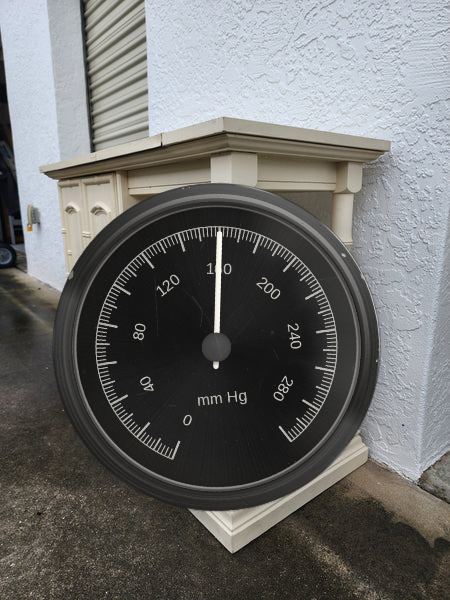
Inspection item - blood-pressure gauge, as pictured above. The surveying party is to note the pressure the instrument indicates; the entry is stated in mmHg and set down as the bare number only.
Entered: 160
